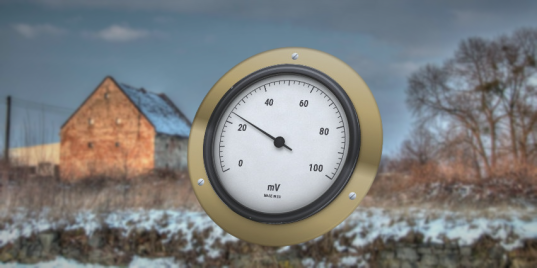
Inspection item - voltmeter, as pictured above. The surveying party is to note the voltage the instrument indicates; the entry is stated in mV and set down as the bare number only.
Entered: 24
